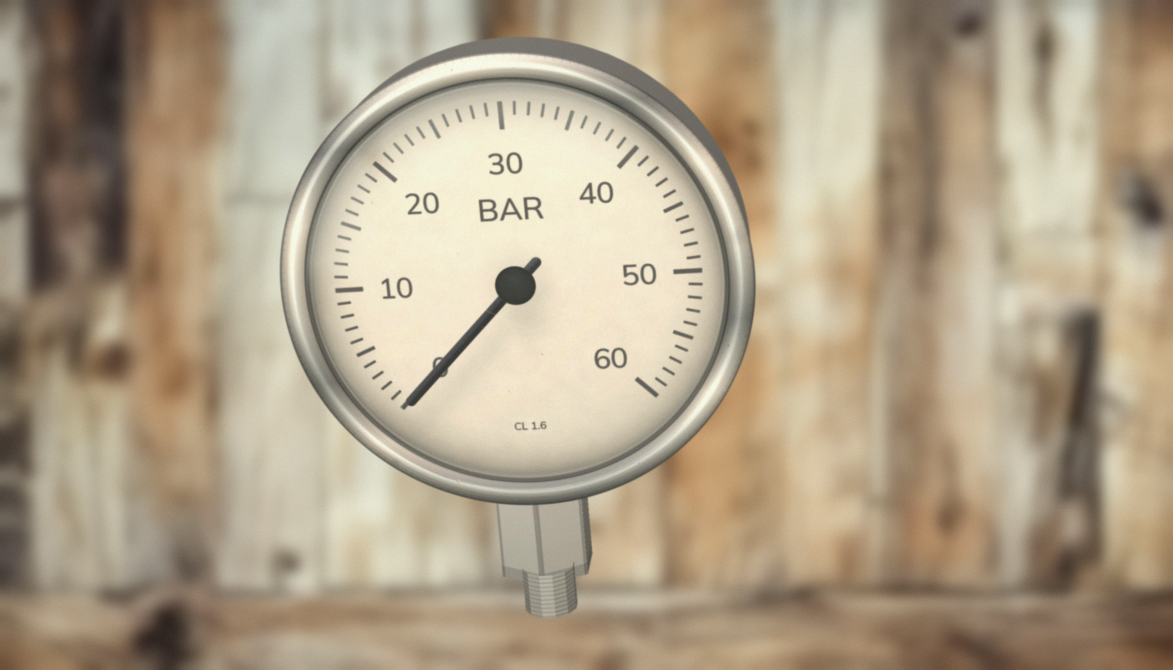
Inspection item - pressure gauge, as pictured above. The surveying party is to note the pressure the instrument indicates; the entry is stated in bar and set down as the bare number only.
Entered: 0
